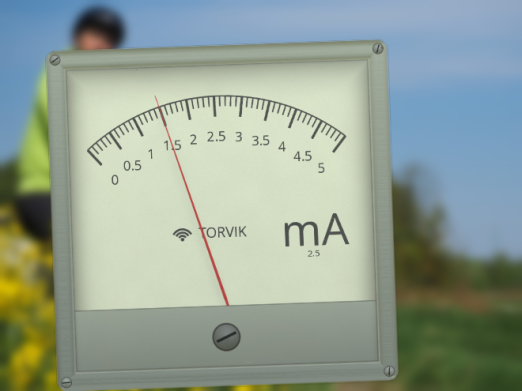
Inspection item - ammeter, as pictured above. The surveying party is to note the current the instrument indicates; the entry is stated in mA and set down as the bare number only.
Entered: 1.5
